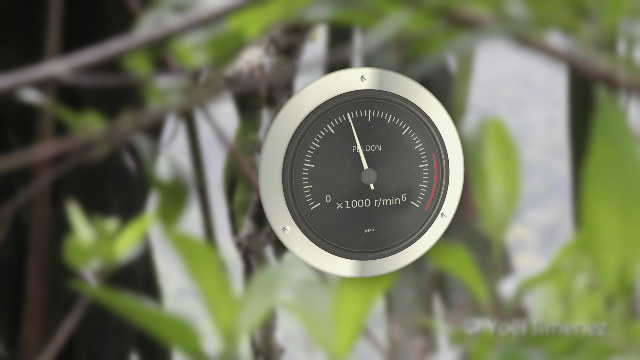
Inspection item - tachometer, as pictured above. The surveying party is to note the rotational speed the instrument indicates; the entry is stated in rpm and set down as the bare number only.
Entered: 2500
